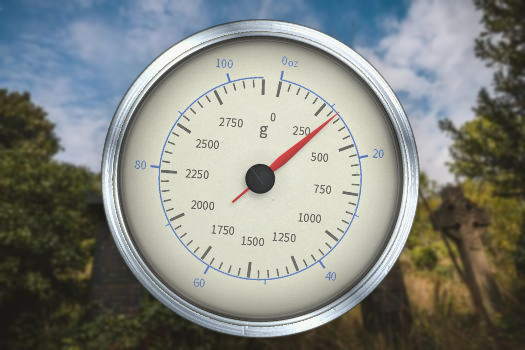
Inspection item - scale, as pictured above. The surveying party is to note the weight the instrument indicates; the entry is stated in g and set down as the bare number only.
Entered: 325
